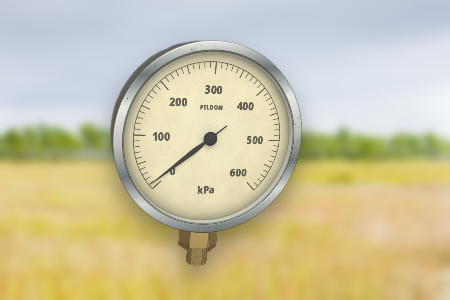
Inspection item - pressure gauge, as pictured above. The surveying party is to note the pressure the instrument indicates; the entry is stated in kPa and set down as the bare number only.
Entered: 10
